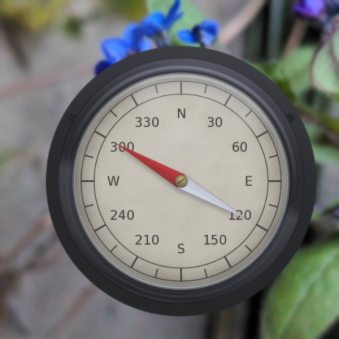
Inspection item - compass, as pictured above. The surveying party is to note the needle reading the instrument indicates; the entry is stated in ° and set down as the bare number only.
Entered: 300
